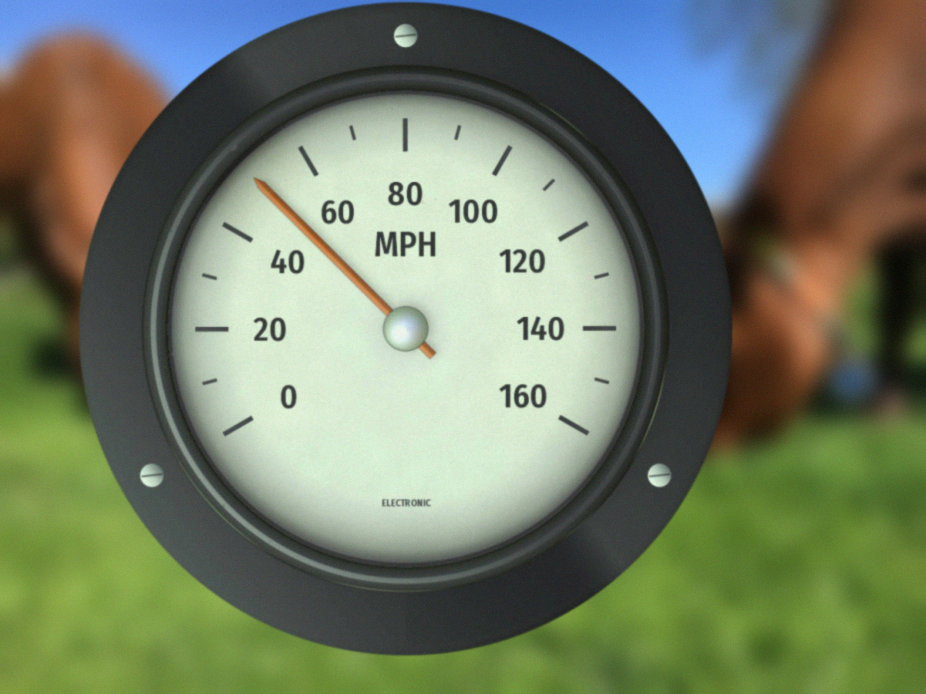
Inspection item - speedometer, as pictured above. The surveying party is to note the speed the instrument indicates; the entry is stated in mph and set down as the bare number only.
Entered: 50
